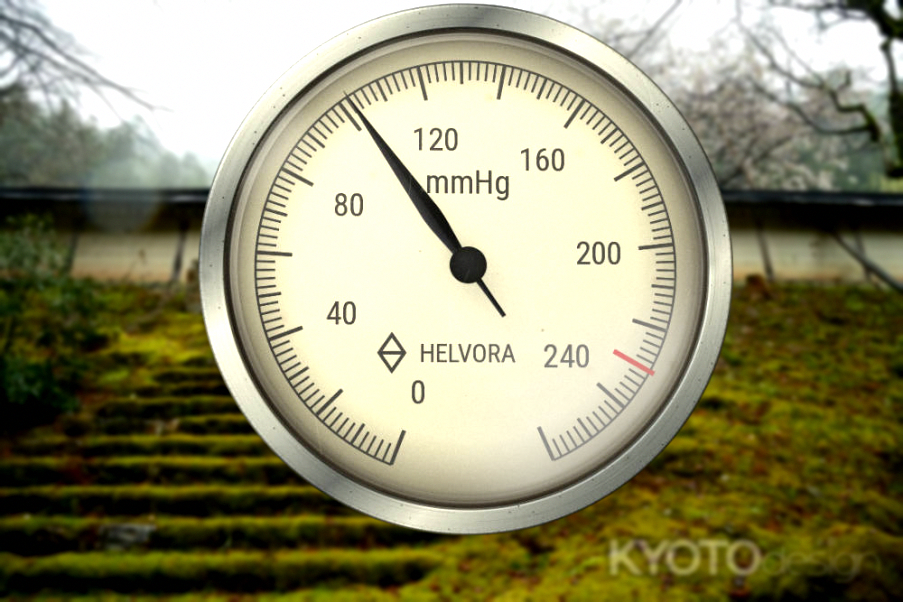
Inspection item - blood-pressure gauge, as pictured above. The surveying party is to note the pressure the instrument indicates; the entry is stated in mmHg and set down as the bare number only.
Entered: 102
